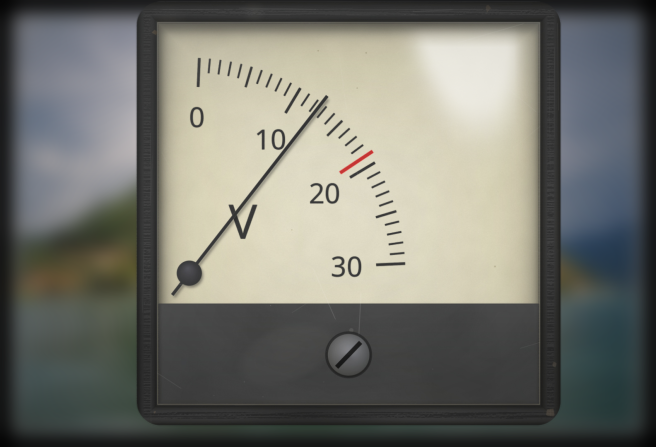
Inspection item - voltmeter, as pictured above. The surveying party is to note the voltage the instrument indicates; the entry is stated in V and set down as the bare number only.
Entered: 12.5
